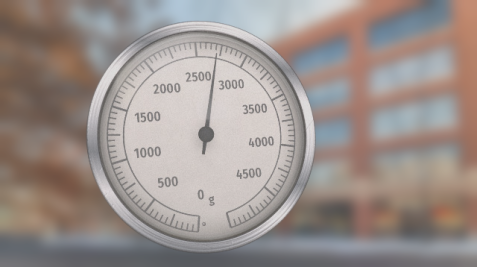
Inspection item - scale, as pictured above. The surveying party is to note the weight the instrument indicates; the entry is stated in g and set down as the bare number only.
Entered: 2700
